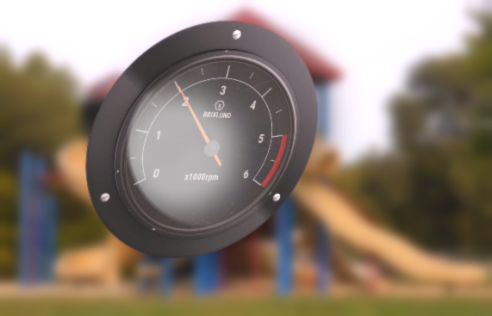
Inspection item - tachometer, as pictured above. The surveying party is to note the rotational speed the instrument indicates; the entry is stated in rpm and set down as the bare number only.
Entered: 2000
